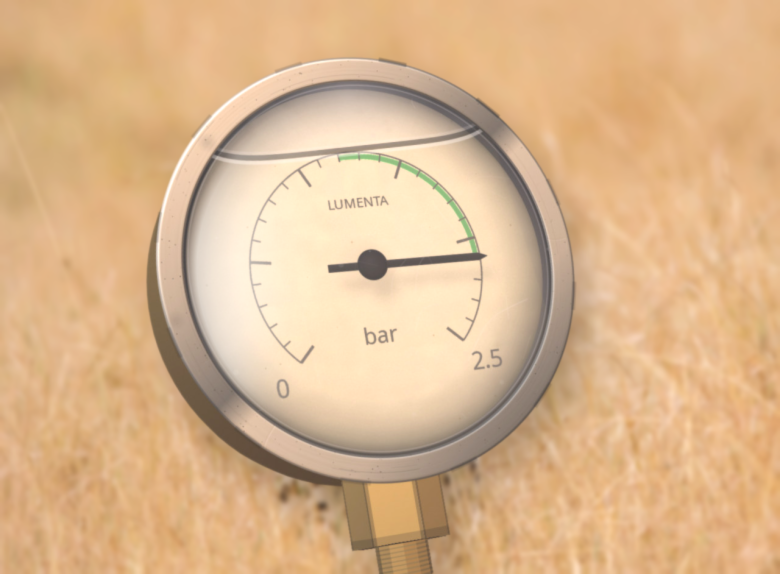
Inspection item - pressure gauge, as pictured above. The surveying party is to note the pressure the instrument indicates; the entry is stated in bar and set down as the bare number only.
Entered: 2.1
